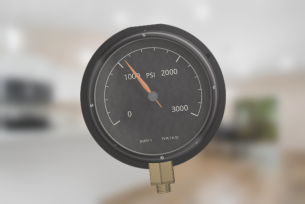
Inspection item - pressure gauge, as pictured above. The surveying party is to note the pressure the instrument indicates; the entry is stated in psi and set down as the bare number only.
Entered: 1100
